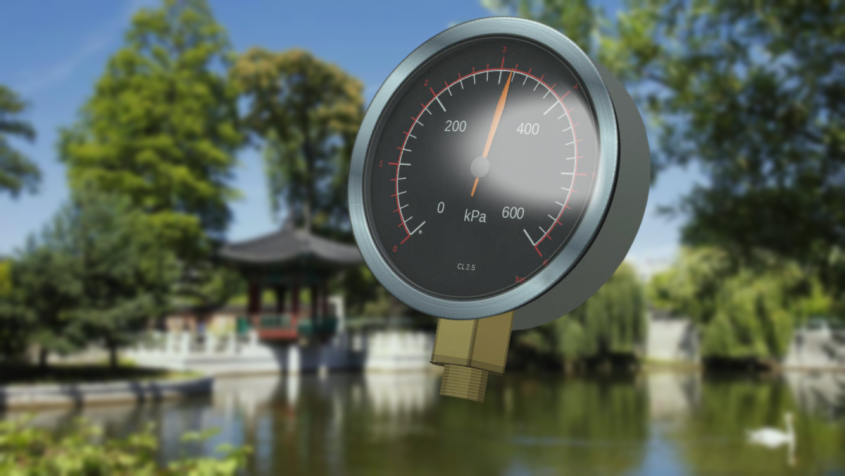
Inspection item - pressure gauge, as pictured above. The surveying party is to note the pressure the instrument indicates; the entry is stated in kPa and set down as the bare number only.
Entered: 320
